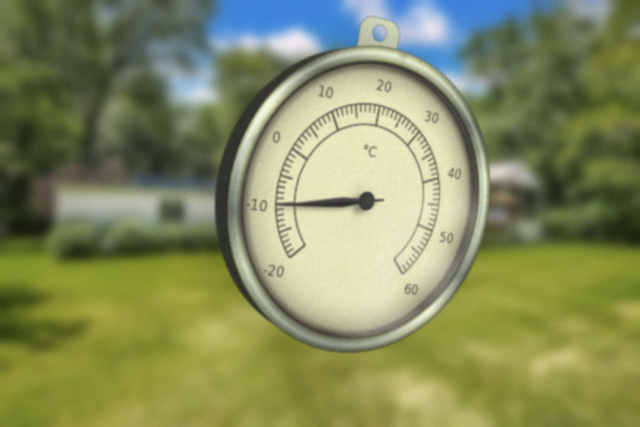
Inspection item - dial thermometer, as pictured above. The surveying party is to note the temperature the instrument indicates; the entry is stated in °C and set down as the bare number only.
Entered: -10
